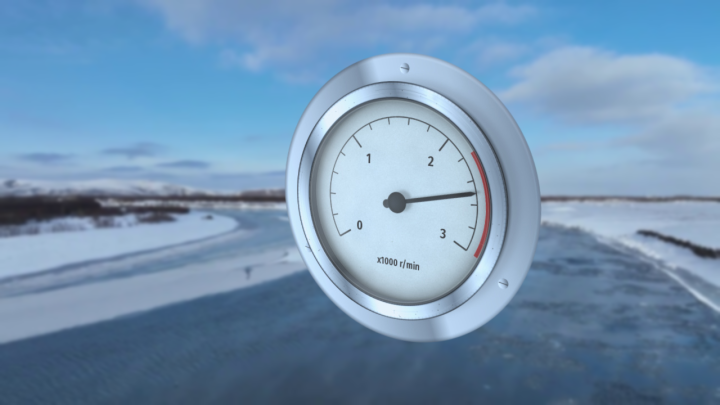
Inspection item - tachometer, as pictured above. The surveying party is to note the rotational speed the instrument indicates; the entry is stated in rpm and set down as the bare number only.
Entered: 2500
